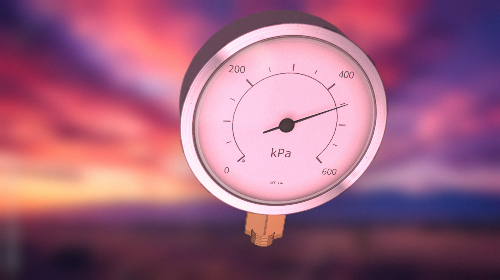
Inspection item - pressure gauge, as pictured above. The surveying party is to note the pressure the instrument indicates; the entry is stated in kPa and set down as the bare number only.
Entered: 450
